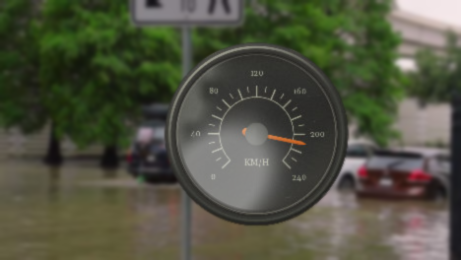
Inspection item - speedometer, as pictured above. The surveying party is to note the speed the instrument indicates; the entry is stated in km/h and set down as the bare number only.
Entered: 210
